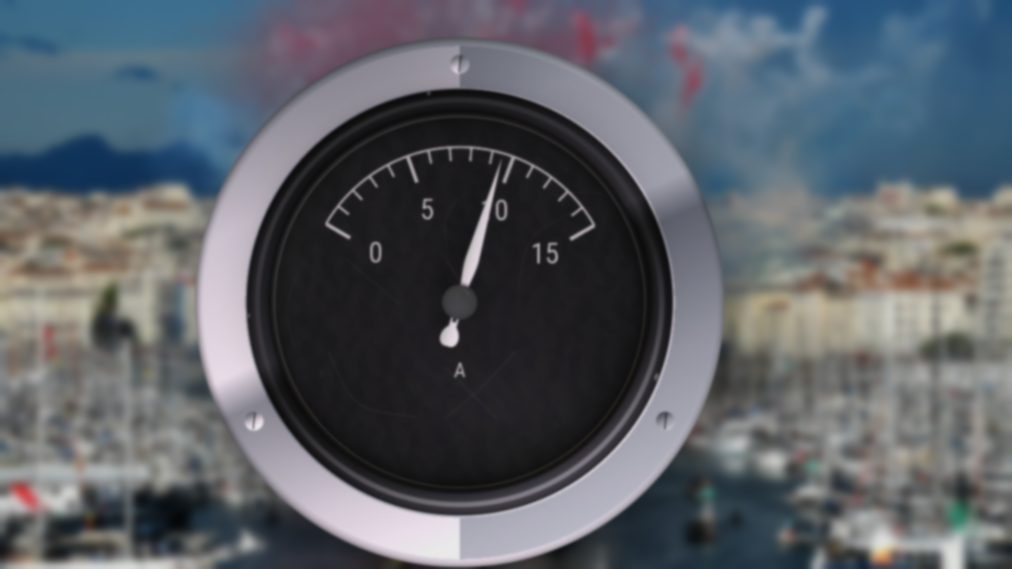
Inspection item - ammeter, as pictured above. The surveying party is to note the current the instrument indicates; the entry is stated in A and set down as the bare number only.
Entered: 9.5
